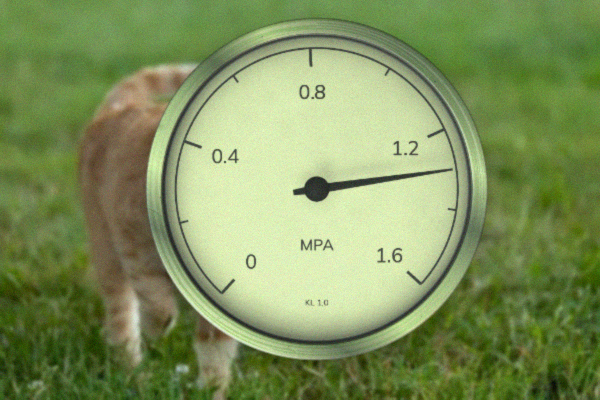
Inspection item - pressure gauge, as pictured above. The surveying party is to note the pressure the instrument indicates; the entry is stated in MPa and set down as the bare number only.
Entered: 1.3
